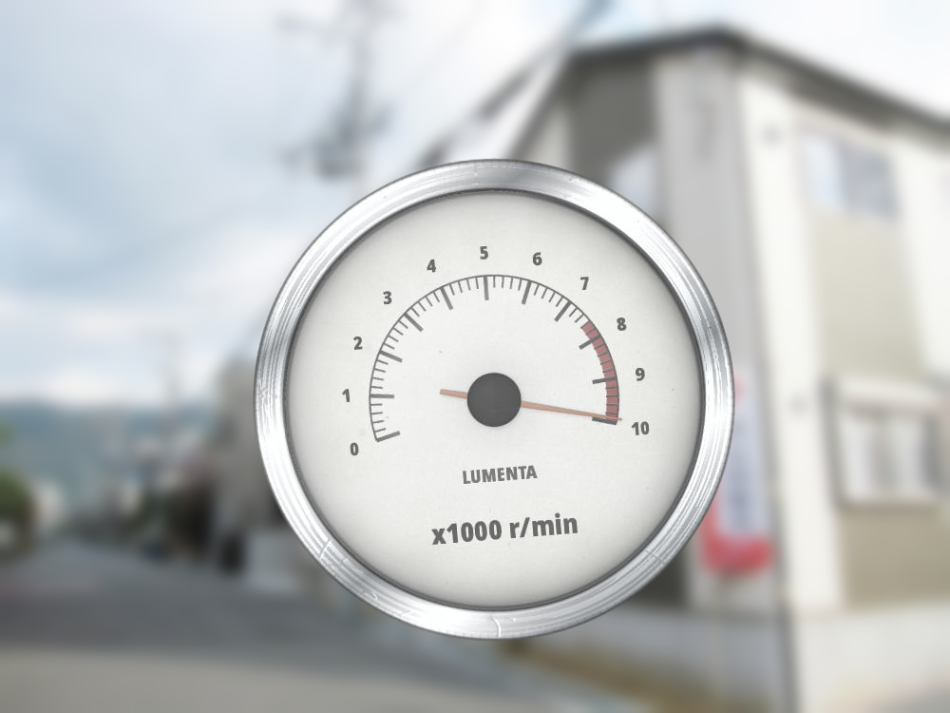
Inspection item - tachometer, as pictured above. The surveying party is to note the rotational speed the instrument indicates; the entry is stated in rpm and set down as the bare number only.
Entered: 9900
